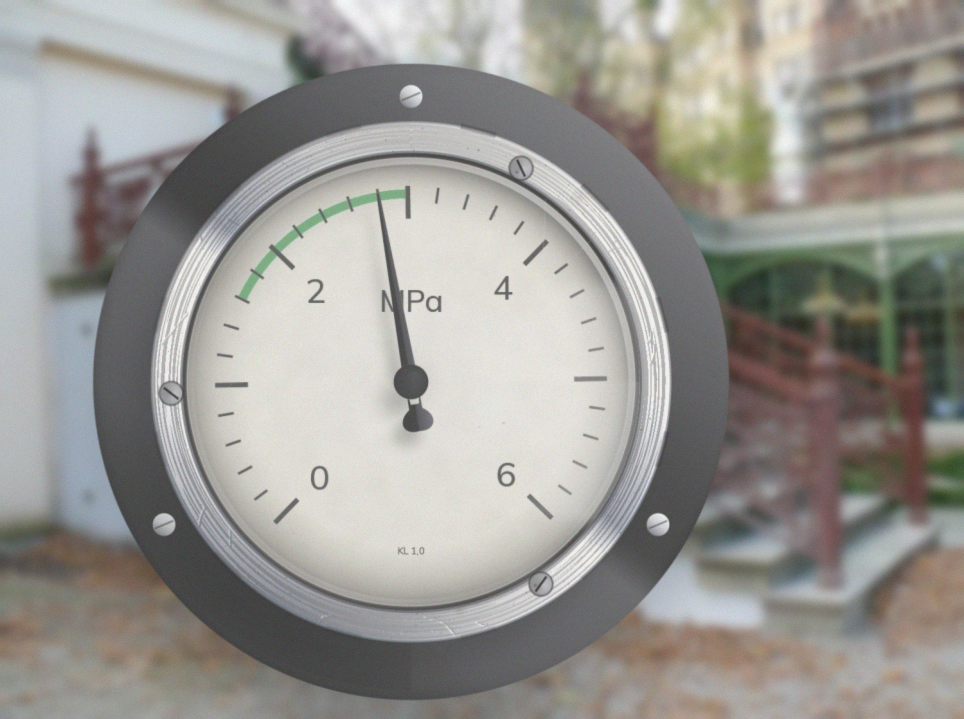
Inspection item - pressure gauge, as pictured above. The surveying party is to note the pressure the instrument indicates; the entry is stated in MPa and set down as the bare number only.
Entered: 2.8
